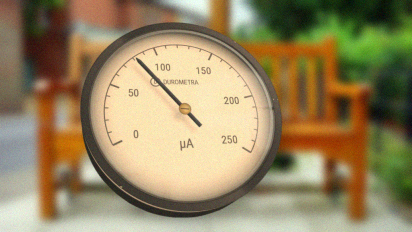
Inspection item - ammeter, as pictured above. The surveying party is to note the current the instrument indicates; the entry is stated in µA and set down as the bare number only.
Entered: 80
